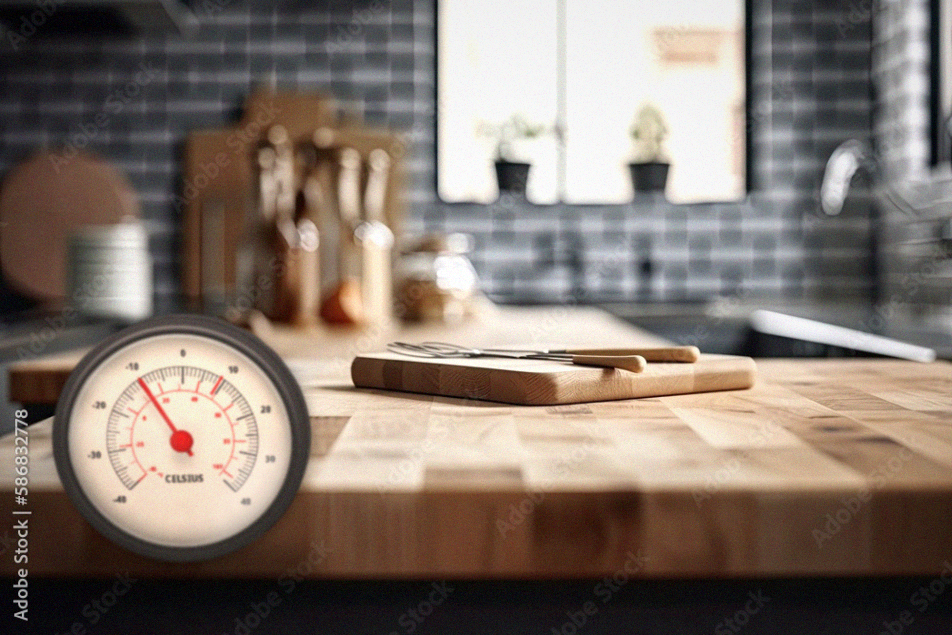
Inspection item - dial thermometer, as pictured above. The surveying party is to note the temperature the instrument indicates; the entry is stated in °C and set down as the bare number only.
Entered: -10
